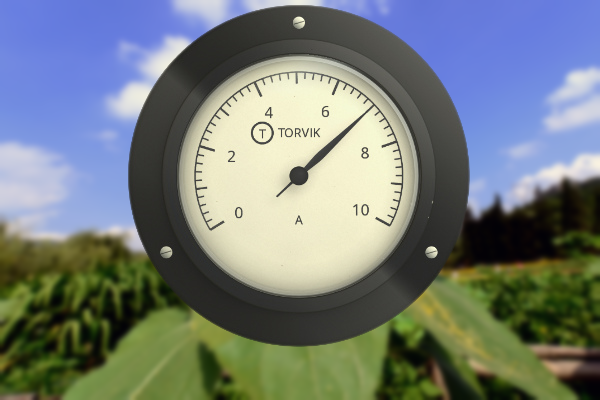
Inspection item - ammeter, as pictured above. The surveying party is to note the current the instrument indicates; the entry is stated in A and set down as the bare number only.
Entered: 7
